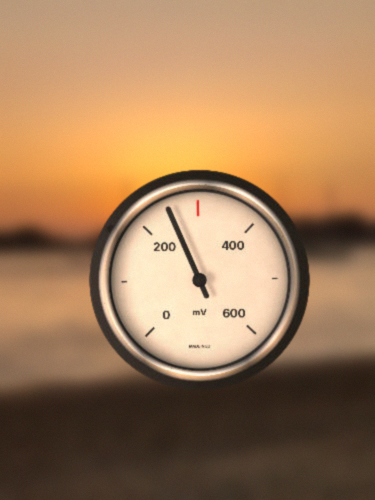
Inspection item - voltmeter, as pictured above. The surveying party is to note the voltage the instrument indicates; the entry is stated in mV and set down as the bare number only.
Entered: 250
